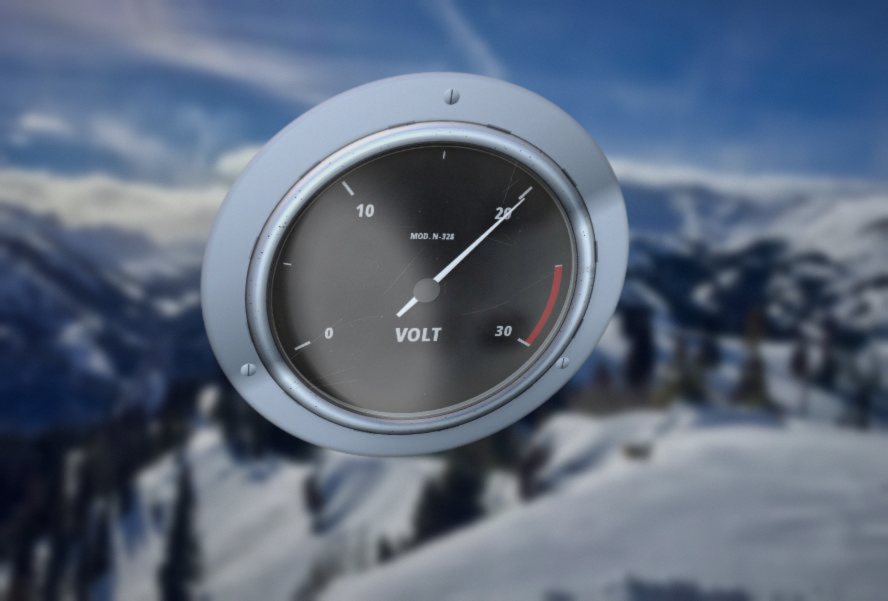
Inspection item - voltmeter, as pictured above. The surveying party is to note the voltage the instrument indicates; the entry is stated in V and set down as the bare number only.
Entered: 20
